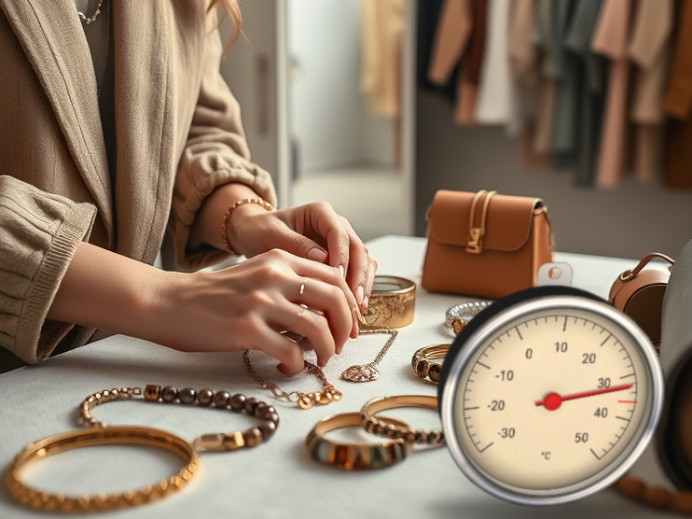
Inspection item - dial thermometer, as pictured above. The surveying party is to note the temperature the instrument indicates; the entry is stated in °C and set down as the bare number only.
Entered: 32
